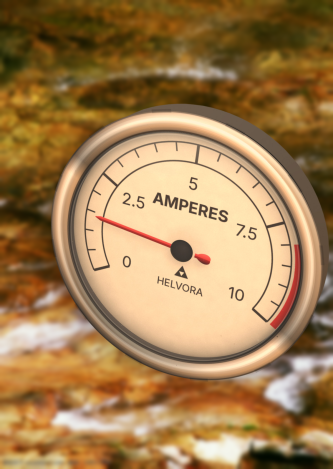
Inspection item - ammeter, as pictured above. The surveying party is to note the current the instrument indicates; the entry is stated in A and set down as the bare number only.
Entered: 1.5
